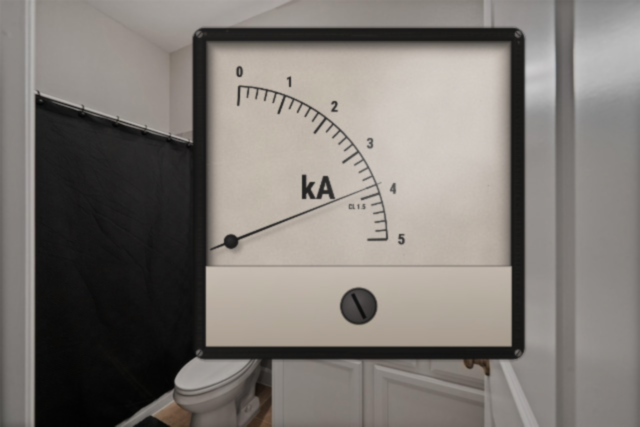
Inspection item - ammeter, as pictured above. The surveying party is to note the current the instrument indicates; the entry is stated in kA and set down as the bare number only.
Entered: 3.8
